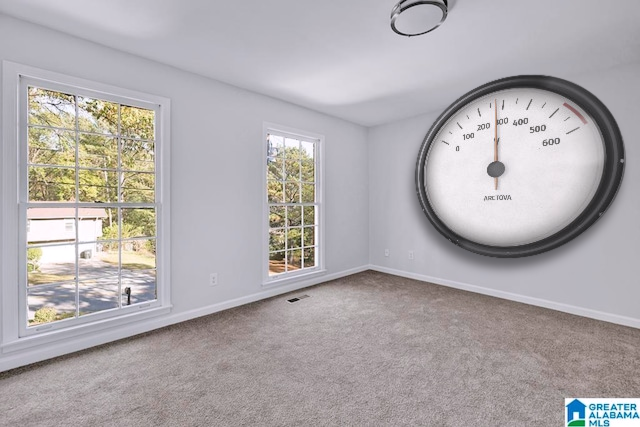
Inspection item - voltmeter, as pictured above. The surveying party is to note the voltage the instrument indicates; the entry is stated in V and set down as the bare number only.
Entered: 275
